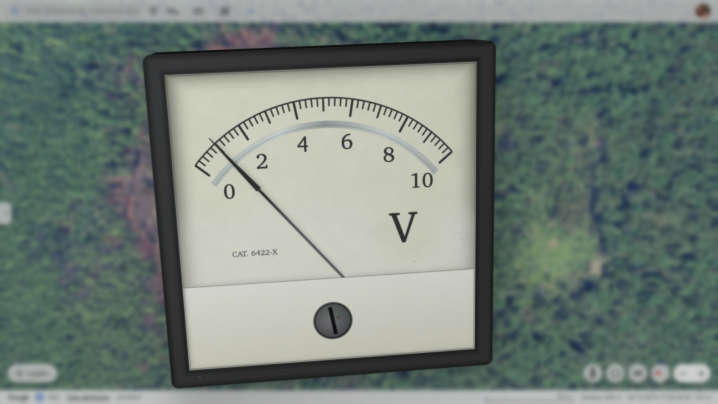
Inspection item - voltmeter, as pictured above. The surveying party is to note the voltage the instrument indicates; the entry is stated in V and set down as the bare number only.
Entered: 1
